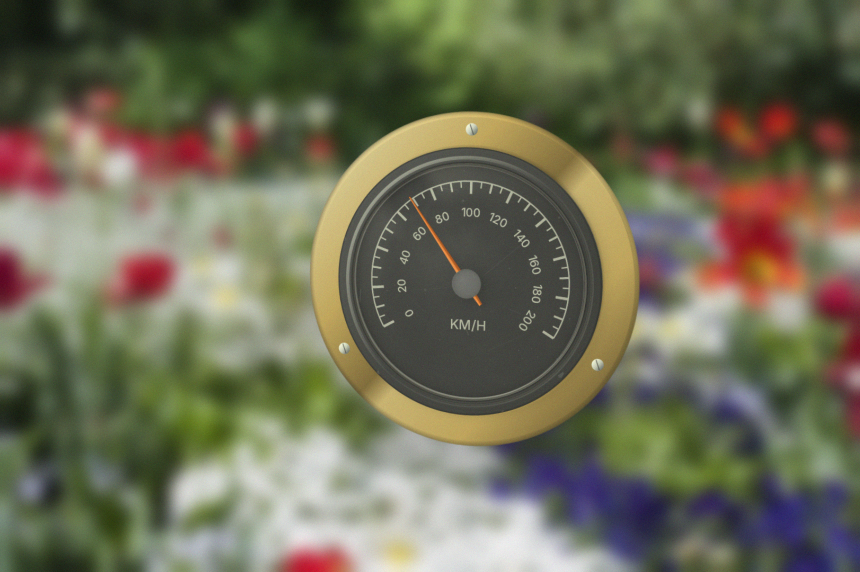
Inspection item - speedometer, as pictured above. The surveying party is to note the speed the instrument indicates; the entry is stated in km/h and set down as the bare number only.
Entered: 70
